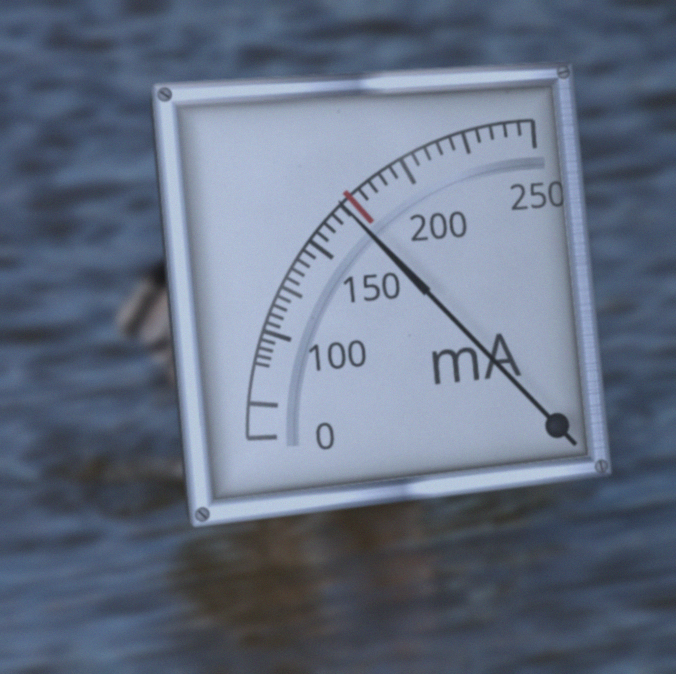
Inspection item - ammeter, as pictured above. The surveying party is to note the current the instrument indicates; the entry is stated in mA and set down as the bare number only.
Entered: 170
